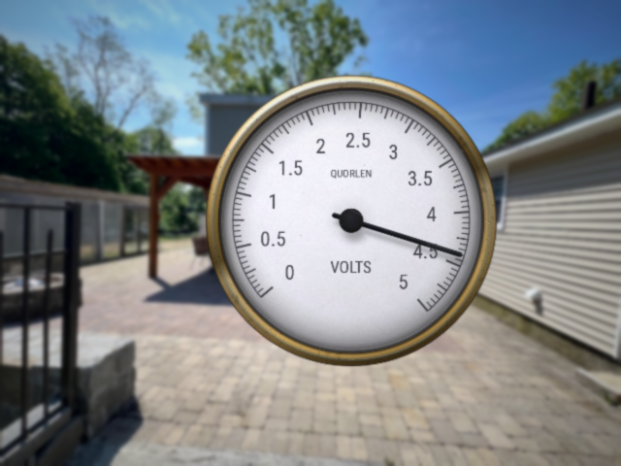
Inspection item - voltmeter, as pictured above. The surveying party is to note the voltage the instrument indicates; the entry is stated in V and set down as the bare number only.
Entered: 4.4
